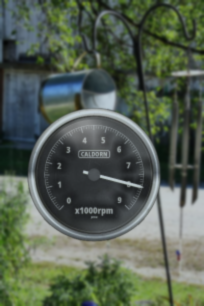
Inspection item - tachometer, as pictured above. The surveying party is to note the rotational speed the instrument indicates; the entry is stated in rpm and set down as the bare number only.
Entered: 8000
